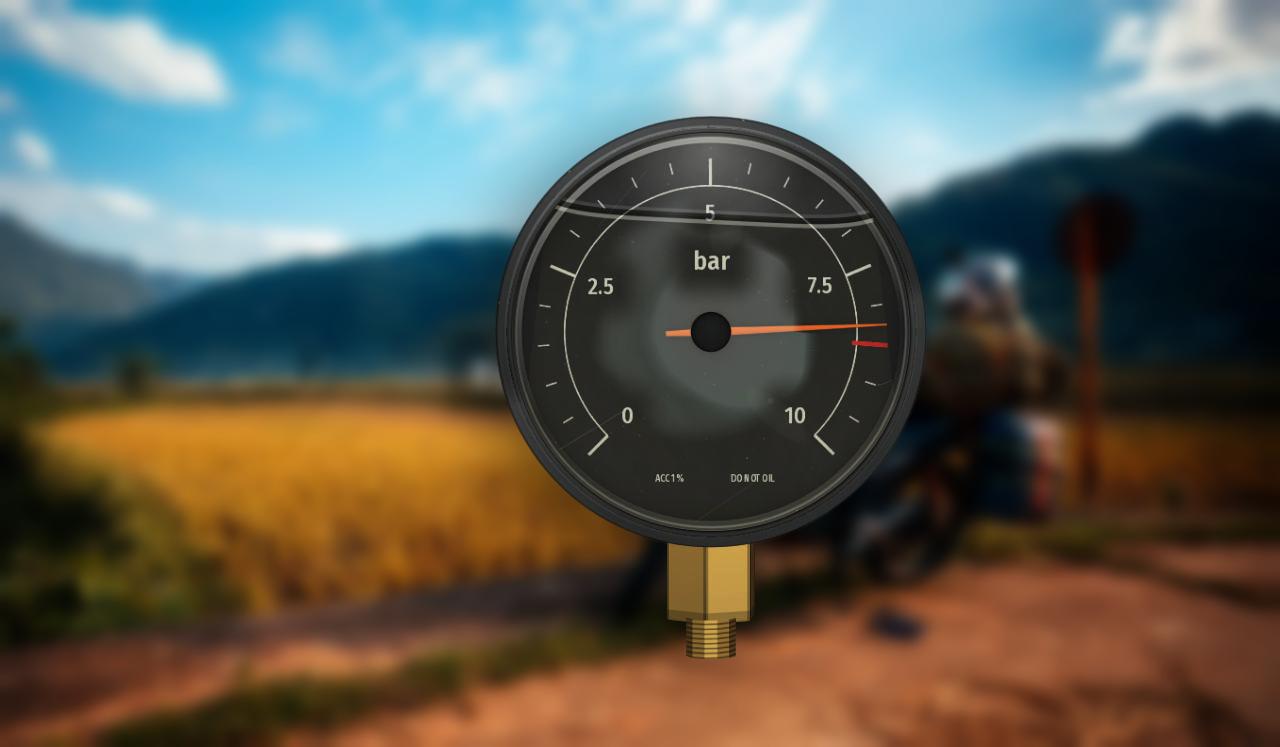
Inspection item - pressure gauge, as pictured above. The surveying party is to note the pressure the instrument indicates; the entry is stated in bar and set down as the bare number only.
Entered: 8.25
